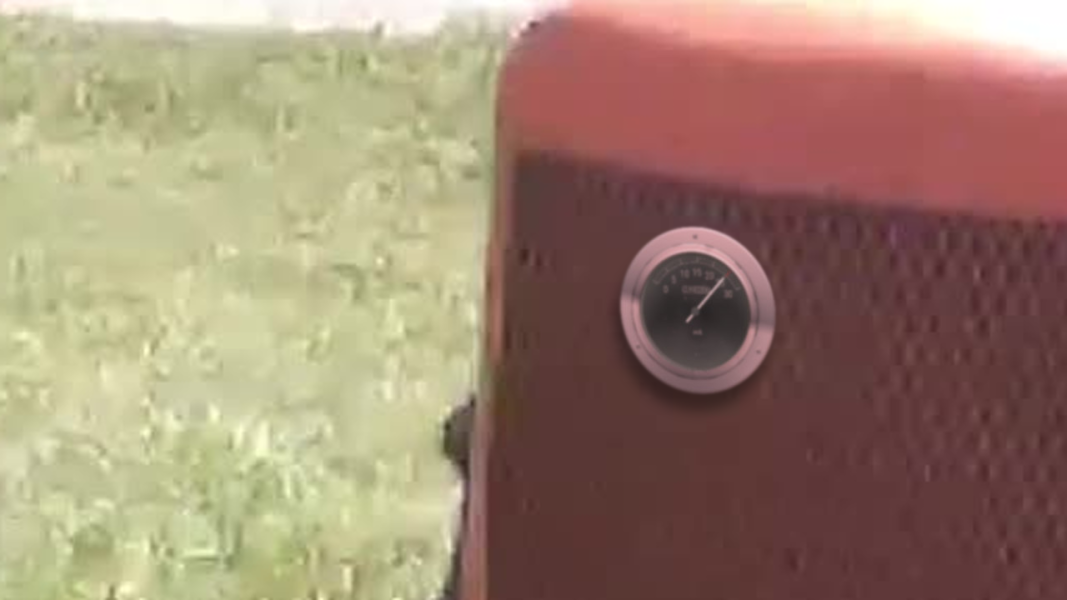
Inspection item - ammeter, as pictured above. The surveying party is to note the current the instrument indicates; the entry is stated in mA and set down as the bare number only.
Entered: 25
